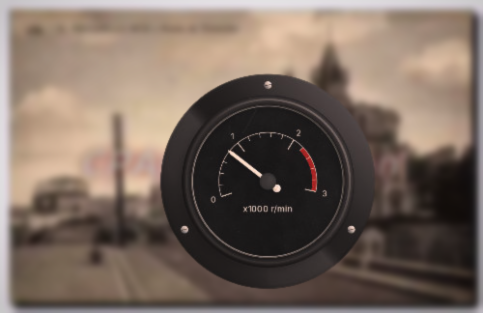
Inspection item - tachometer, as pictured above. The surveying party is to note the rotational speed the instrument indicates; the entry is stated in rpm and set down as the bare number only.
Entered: 800
